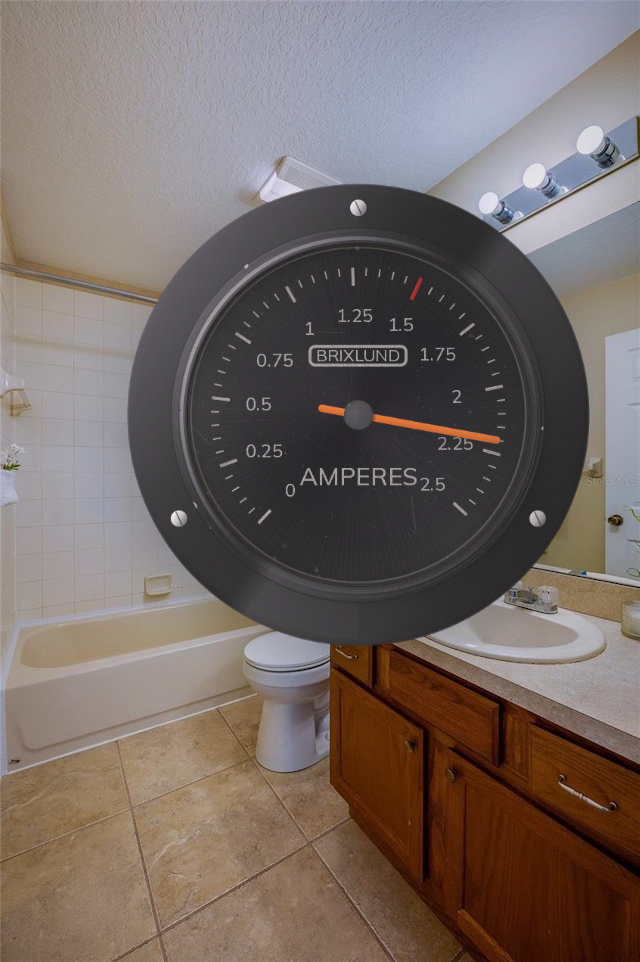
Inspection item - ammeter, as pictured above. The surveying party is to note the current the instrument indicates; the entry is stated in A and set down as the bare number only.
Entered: 2.2
